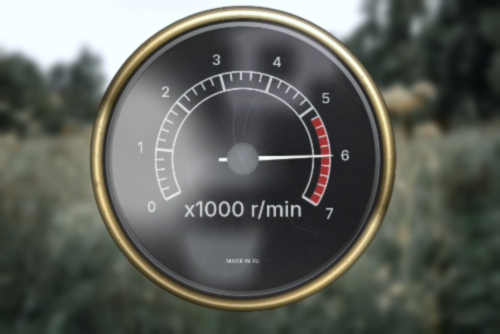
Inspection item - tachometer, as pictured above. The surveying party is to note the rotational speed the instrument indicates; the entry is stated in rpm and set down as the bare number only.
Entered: 6000
